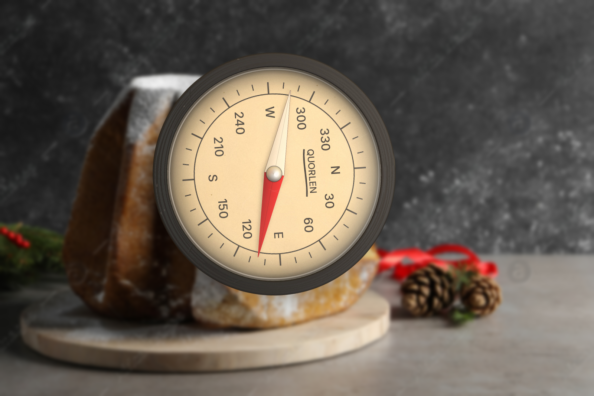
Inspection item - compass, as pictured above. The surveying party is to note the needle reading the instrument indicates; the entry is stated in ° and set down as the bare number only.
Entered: 105
